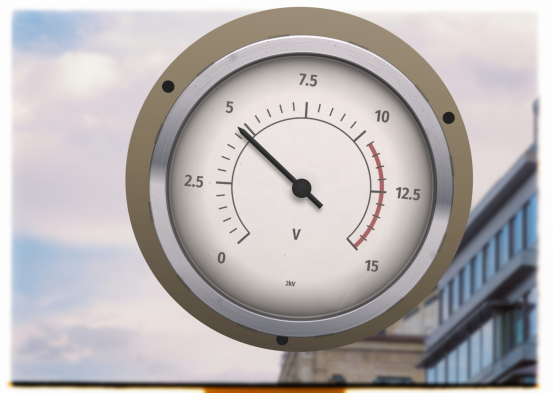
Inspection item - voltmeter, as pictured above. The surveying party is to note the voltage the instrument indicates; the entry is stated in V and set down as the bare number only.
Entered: 4.75
